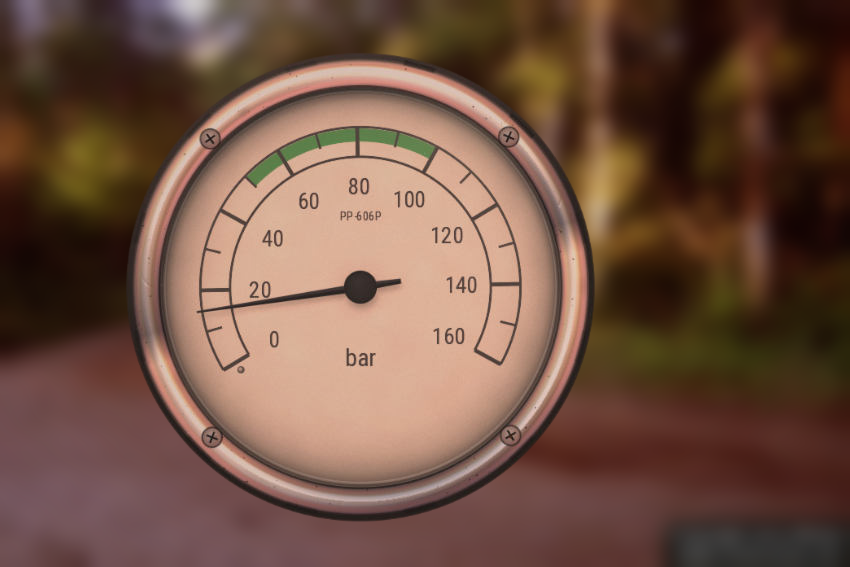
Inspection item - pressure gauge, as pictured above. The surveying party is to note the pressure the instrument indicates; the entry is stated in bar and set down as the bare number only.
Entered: 15
